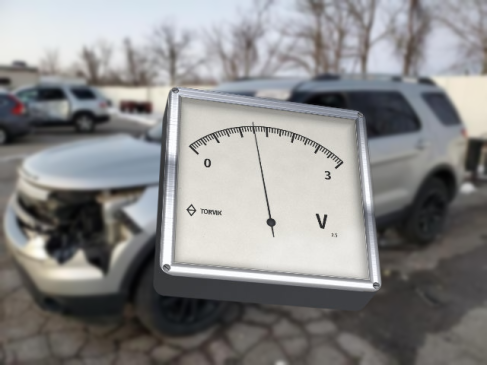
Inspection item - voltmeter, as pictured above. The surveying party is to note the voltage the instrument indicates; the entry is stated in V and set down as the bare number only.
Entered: 1.25
